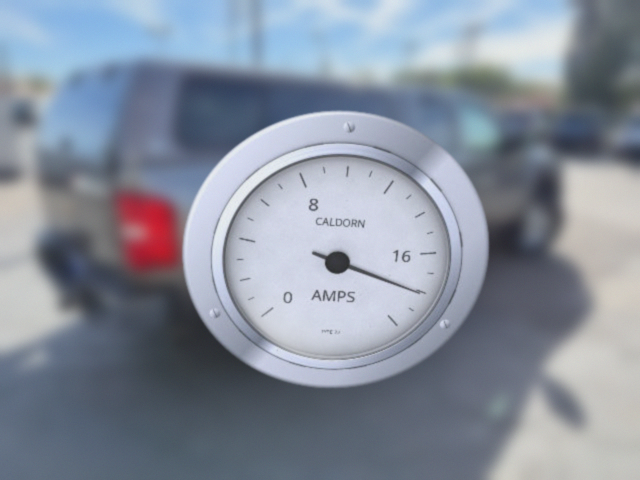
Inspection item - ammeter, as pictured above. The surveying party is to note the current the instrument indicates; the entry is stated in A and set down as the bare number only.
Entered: 18
